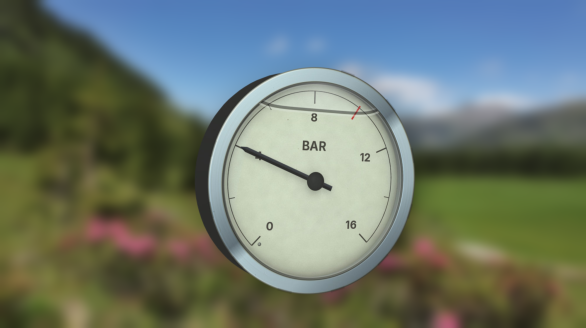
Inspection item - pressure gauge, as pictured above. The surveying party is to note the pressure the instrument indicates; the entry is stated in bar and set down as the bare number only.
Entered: 4
